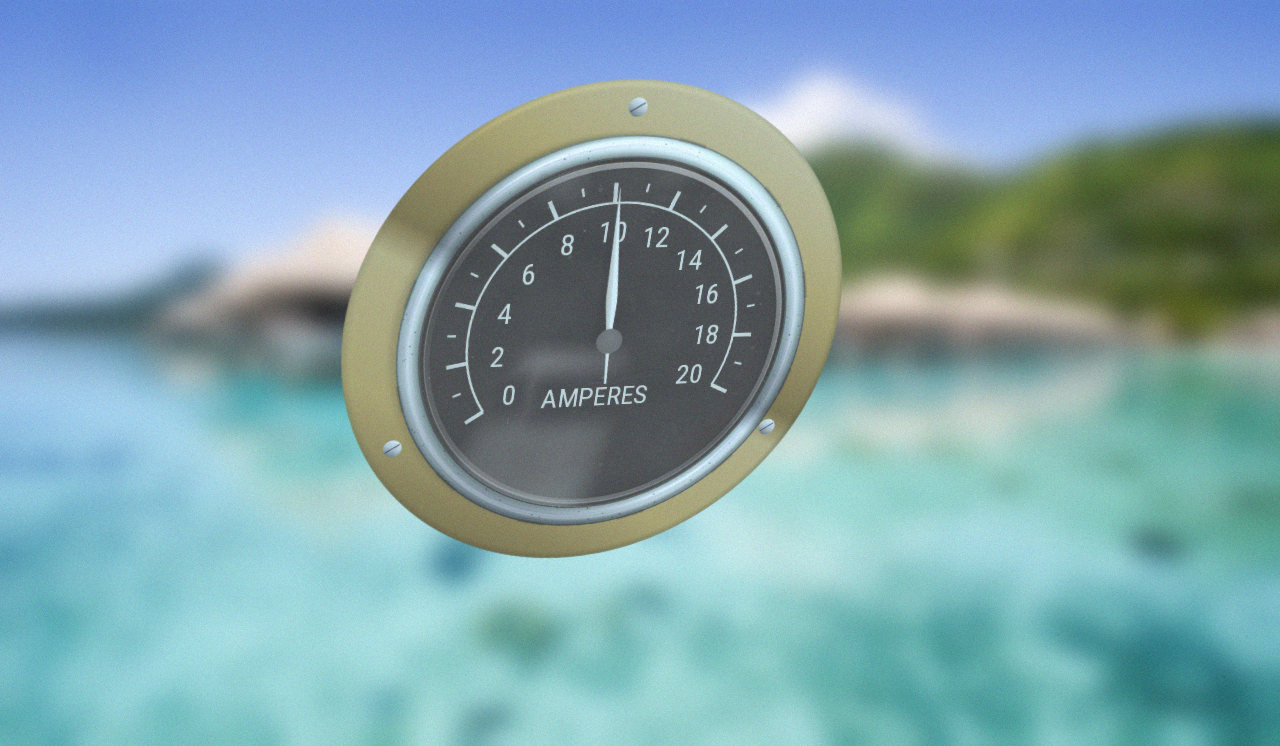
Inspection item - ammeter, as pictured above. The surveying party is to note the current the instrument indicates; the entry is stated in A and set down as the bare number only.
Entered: 10
